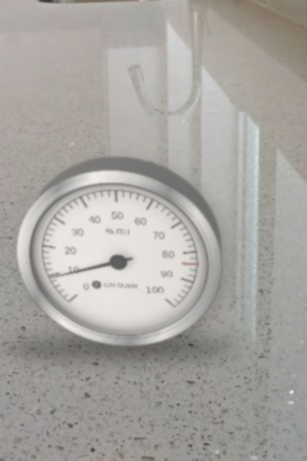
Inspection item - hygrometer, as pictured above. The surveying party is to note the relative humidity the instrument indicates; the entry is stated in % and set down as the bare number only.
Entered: 10
